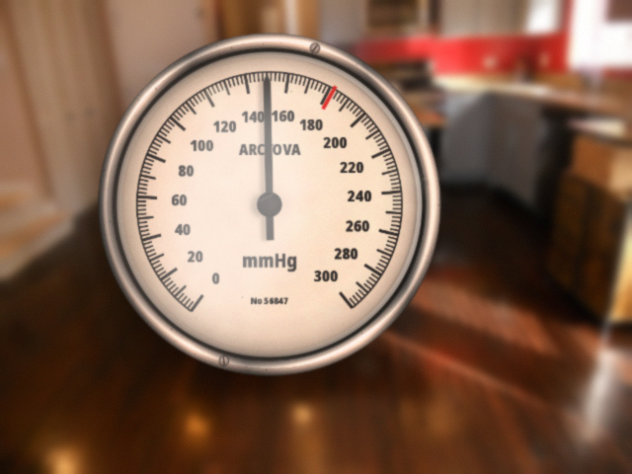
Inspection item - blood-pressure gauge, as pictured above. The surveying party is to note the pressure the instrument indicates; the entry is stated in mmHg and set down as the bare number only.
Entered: 150
